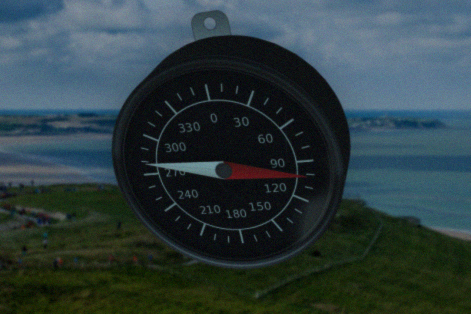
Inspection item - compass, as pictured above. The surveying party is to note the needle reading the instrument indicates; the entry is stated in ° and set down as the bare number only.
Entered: 100
